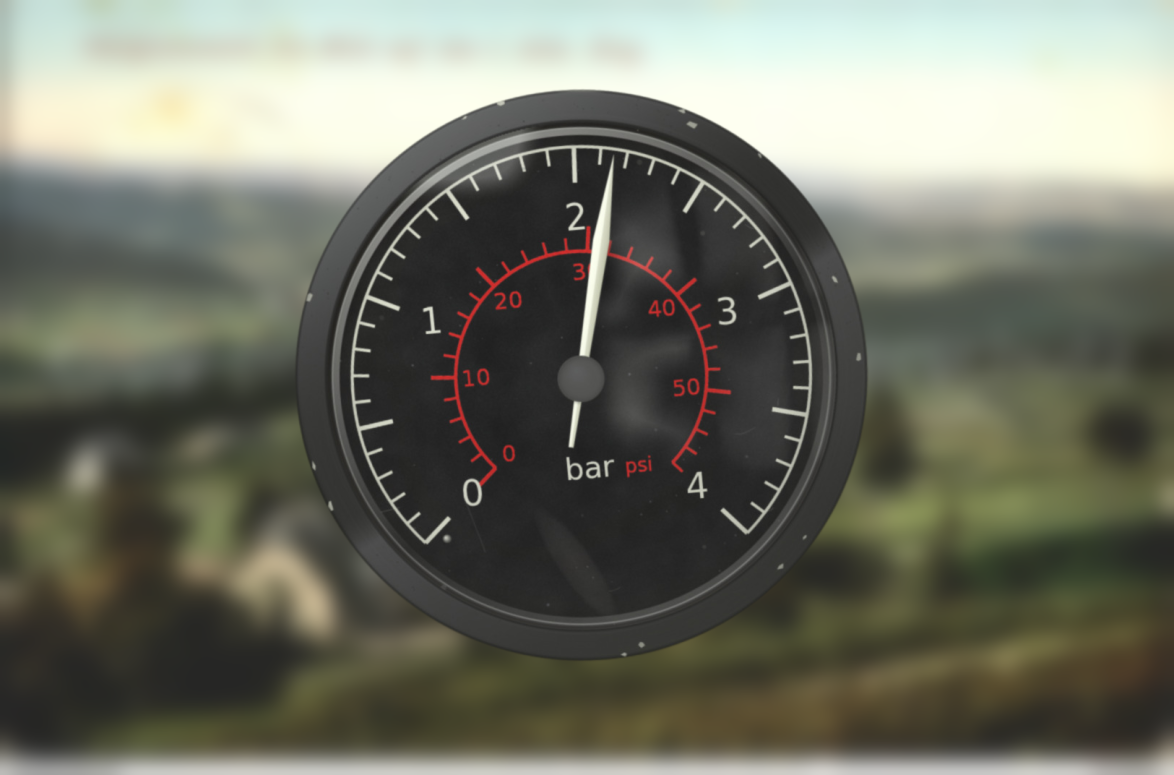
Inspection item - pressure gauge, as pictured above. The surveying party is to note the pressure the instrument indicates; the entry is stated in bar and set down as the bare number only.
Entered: 2.15
